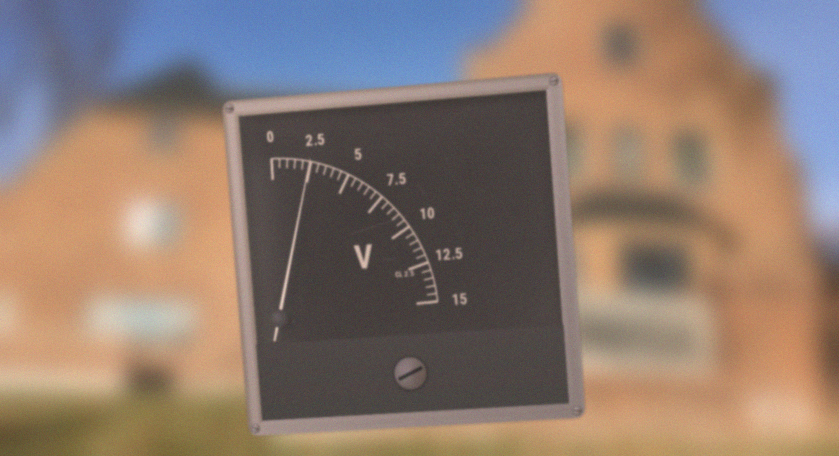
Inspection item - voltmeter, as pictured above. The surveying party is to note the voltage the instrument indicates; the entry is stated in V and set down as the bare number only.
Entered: 2.5
